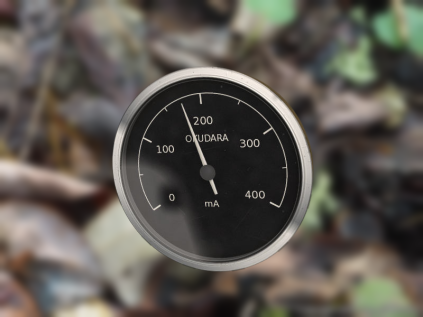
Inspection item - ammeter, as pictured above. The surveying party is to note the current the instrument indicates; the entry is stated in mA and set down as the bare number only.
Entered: 175
